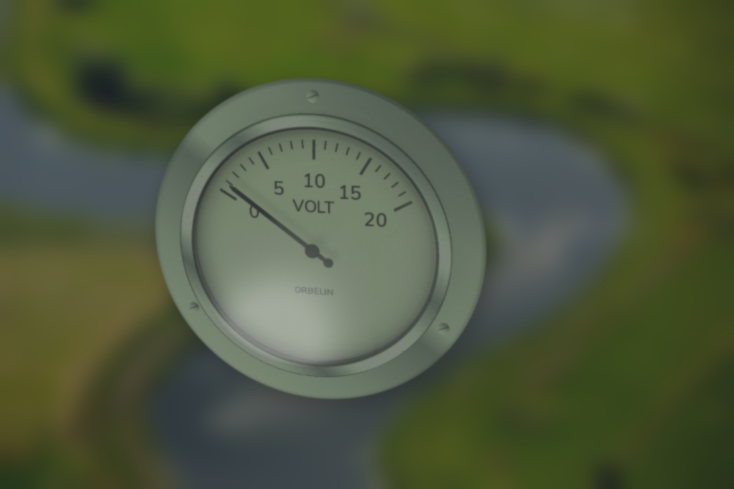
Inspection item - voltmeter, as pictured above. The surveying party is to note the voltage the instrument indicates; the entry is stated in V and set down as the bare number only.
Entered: 1
